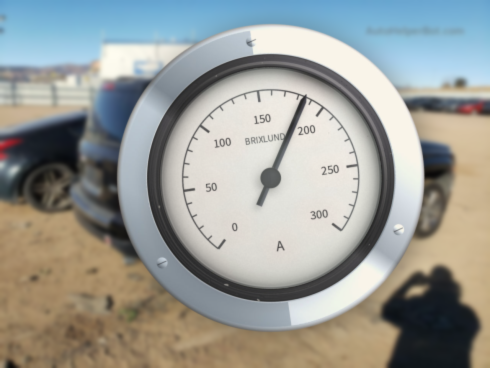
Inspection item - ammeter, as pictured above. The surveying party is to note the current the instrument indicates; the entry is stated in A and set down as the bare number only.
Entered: 185
